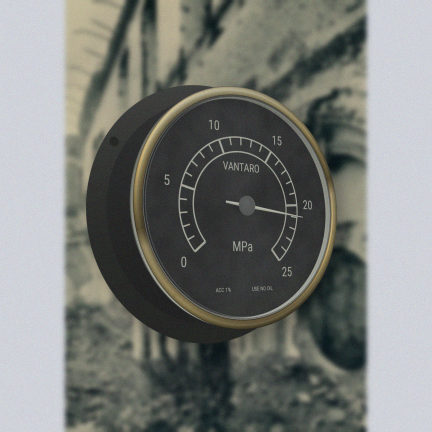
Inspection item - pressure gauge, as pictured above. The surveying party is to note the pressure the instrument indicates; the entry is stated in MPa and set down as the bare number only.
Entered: 21
